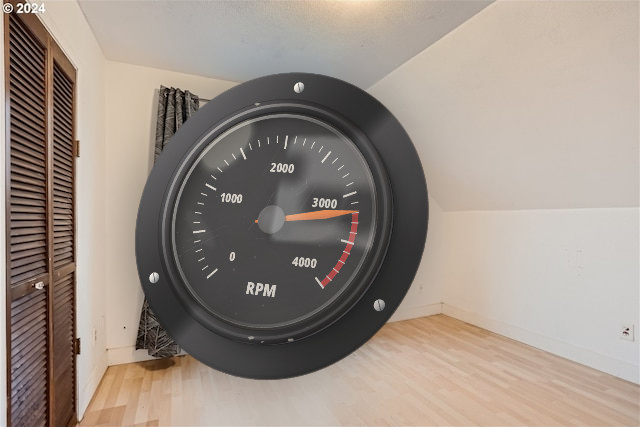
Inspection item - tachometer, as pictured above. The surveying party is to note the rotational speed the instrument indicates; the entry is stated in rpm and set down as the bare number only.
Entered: 3200
